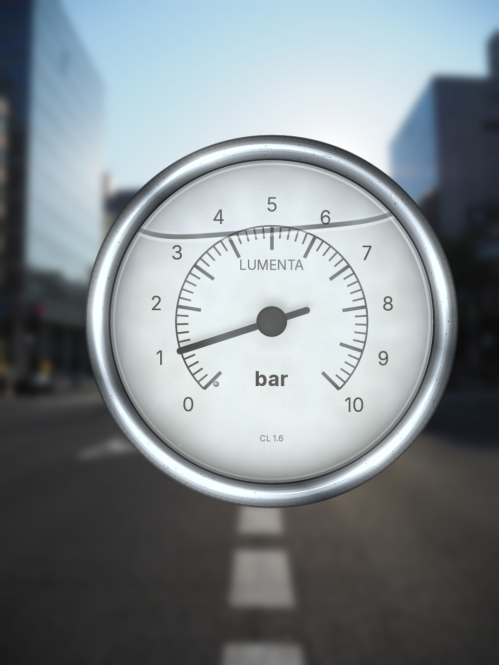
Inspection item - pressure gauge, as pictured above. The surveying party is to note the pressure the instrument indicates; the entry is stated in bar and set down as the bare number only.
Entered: 1
